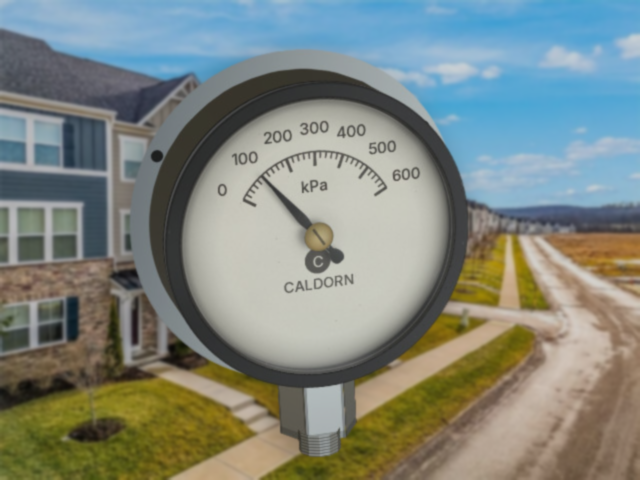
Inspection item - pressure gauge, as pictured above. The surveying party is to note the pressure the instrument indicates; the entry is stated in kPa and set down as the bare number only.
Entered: 100
